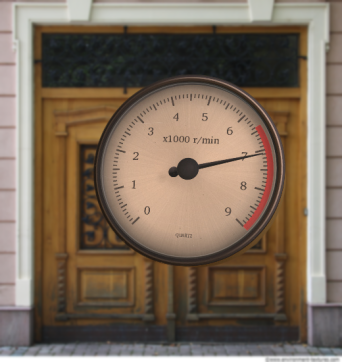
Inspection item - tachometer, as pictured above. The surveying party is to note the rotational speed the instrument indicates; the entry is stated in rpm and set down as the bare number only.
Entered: 7100
